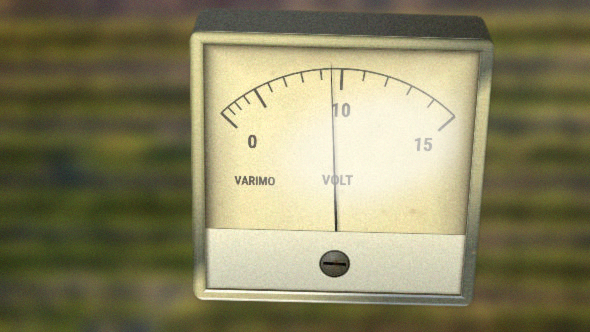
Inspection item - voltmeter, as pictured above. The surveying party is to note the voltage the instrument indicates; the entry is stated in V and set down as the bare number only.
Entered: 9.5
